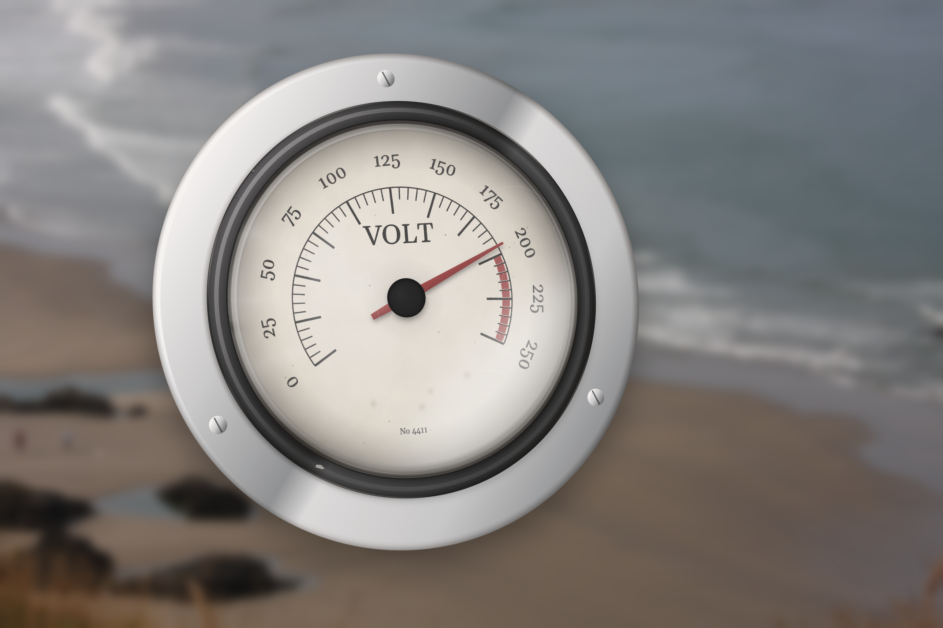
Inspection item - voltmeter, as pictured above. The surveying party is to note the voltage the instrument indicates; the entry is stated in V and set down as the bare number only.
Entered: 195
